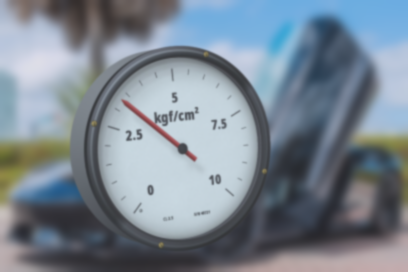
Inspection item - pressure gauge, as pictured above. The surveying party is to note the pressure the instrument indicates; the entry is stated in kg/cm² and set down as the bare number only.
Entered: 3.25
